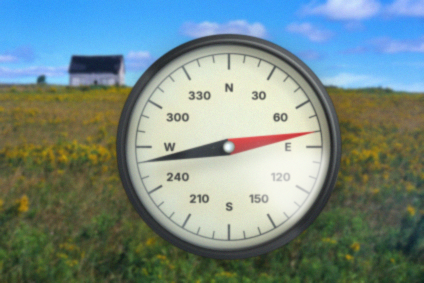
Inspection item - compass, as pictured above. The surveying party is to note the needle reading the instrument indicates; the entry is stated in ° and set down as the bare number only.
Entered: 80
